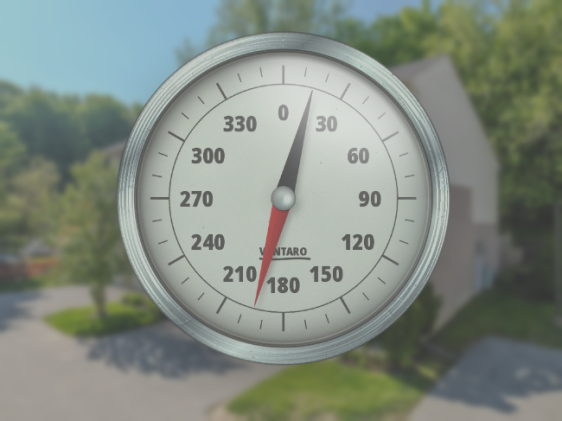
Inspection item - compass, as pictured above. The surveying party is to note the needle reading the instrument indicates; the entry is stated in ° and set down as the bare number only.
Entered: 195
